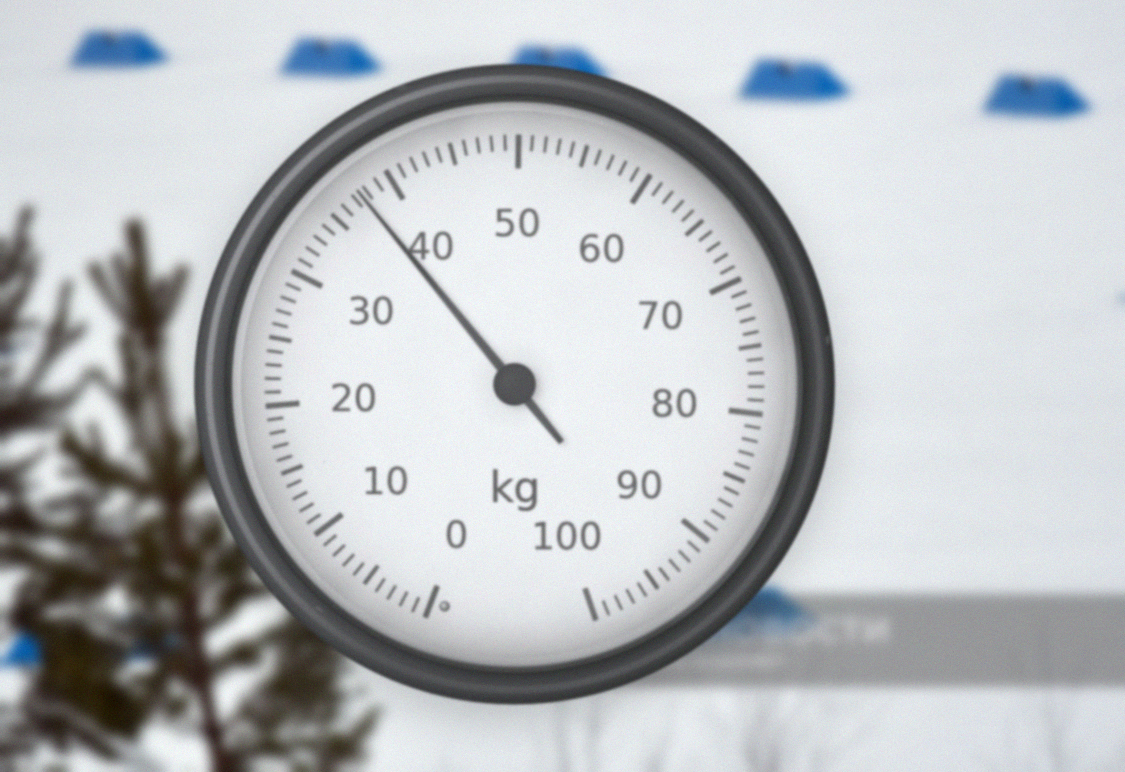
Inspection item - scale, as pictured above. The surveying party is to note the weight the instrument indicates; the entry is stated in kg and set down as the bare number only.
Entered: 37.5
